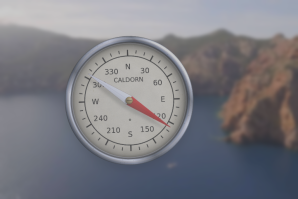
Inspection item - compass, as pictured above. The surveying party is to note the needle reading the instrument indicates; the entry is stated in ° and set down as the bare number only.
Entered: 125
